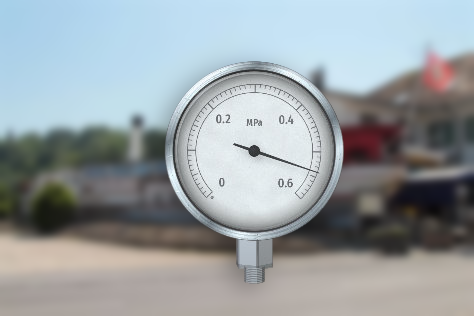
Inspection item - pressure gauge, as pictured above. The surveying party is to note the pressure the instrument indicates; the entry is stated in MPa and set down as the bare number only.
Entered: 0.54
